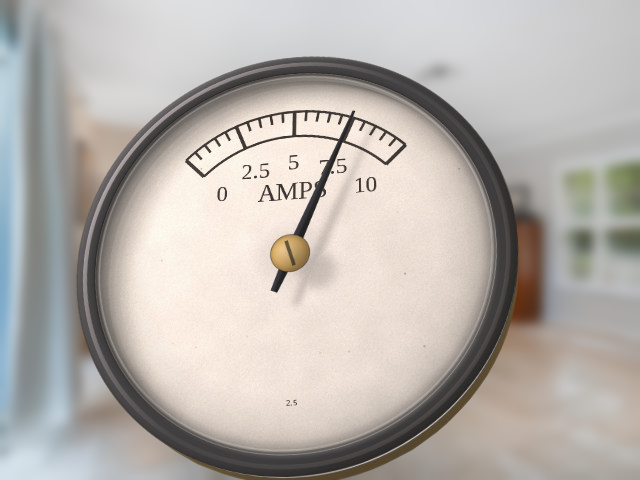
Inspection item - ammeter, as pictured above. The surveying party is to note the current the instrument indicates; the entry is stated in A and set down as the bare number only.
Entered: 7.5
